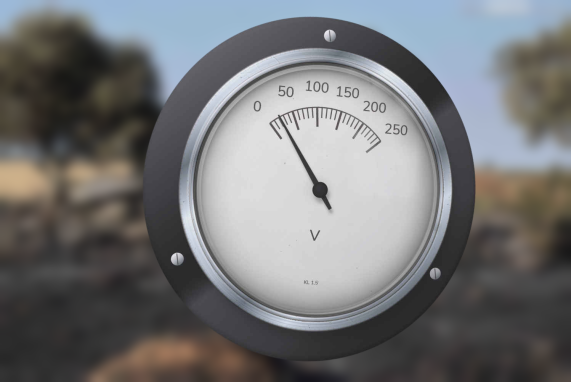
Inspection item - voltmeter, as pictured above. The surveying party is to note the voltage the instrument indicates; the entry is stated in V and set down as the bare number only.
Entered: 20
